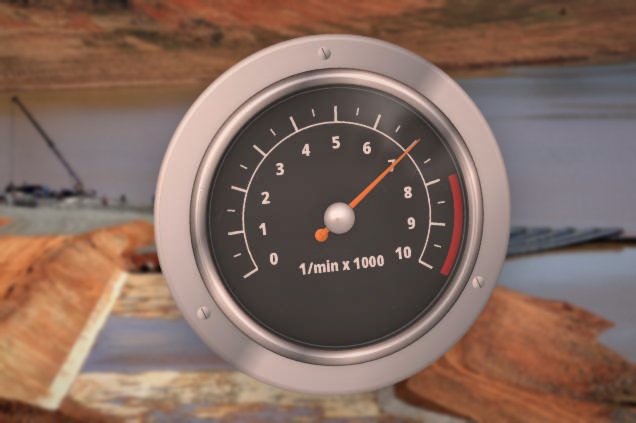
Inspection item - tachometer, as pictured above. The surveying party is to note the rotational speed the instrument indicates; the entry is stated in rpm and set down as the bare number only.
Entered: 7000
